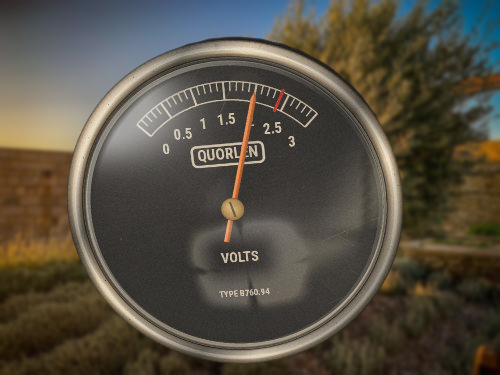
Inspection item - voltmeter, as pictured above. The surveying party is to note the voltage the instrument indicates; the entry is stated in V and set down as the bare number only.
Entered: 2
